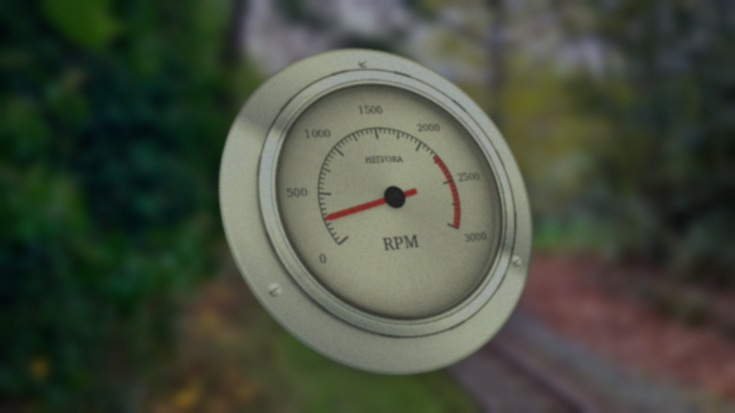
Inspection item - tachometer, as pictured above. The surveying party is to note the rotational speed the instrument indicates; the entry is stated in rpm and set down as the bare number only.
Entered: 250
